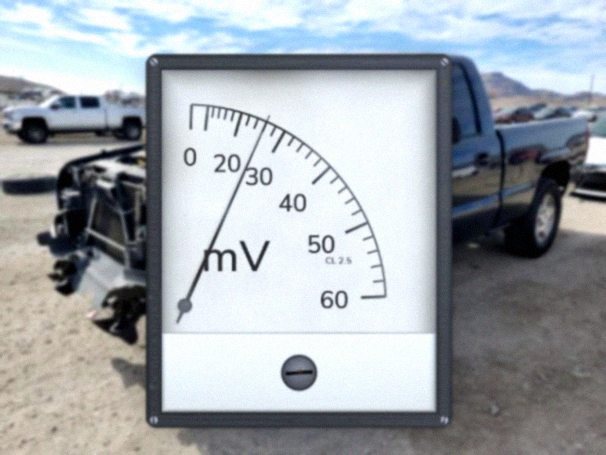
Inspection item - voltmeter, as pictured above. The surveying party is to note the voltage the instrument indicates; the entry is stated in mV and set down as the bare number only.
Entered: 26
